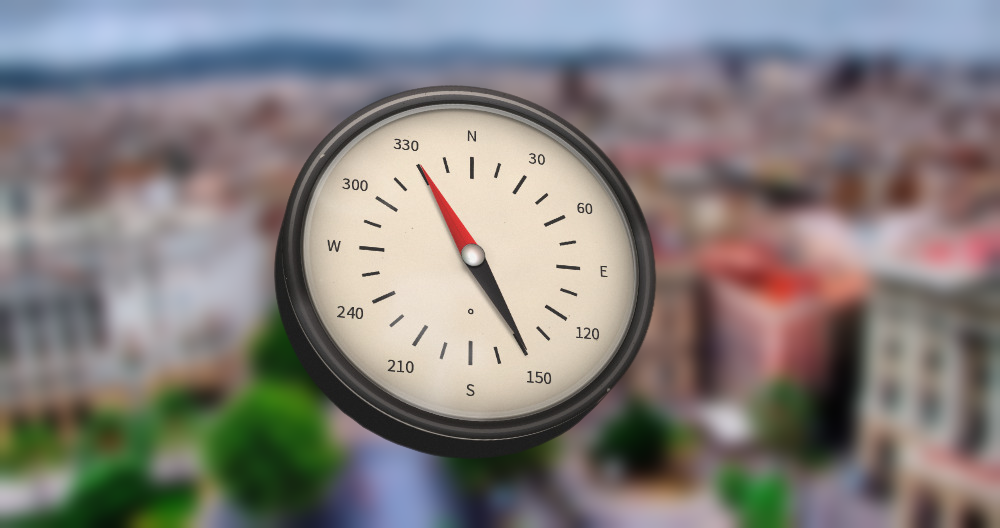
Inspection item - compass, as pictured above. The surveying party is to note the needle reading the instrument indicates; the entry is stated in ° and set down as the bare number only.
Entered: 330
